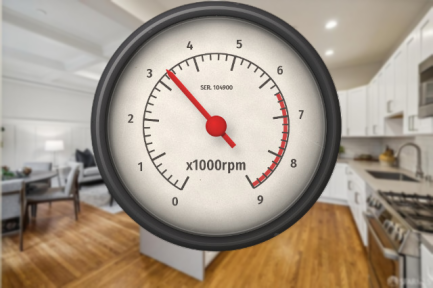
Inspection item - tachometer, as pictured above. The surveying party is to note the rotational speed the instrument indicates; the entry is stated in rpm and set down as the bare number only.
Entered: 3300
